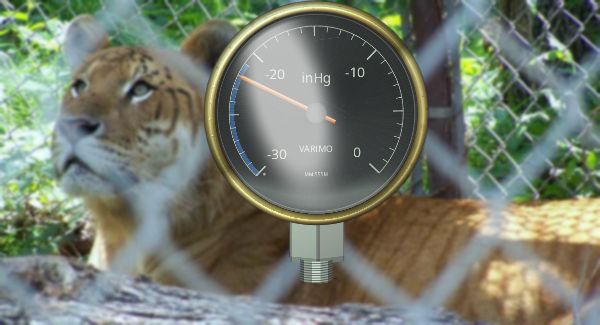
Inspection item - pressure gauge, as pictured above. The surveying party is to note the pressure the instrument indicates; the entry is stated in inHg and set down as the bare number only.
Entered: -22
